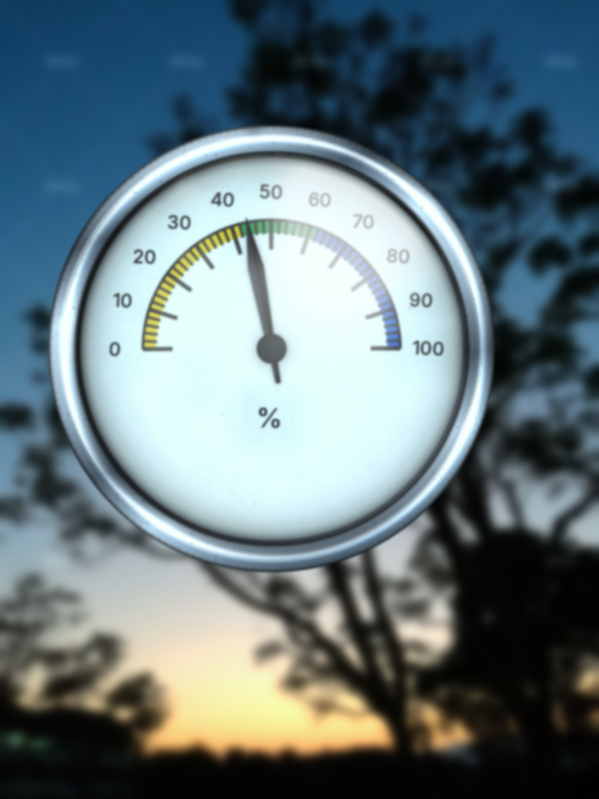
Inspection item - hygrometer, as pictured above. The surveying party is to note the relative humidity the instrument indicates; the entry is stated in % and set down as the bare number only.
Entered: 44
